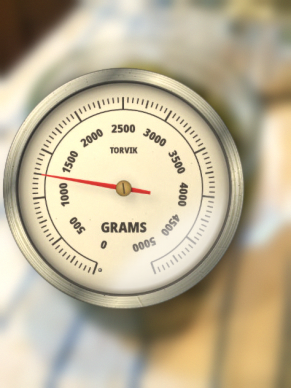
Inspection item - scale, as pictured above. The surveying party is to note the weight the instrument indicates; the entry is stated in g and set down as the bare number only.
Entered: 1250
